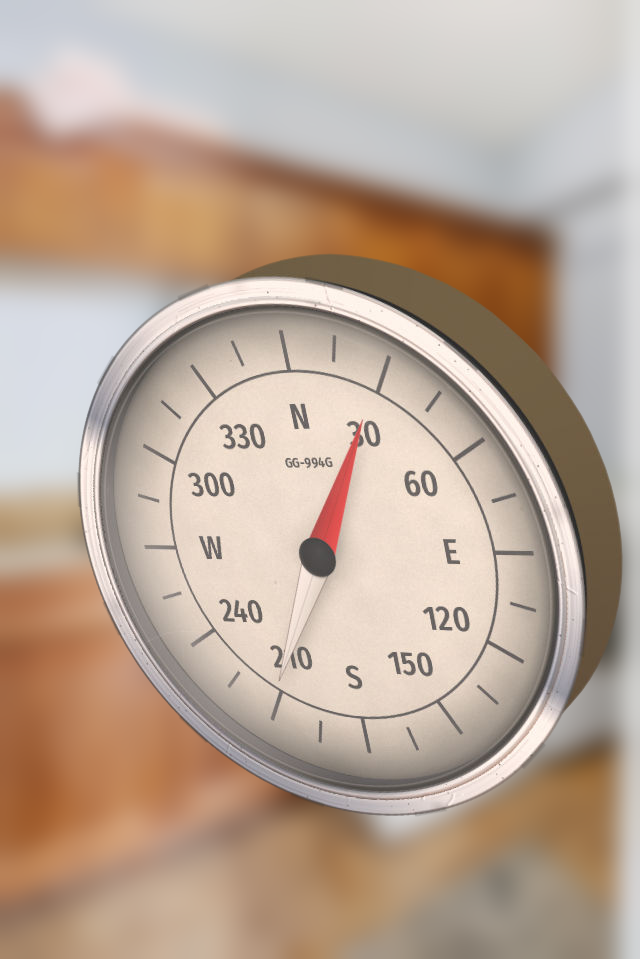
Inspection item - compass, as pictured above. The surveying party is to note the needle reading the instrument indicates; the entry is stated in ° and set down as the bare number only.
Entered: 30
